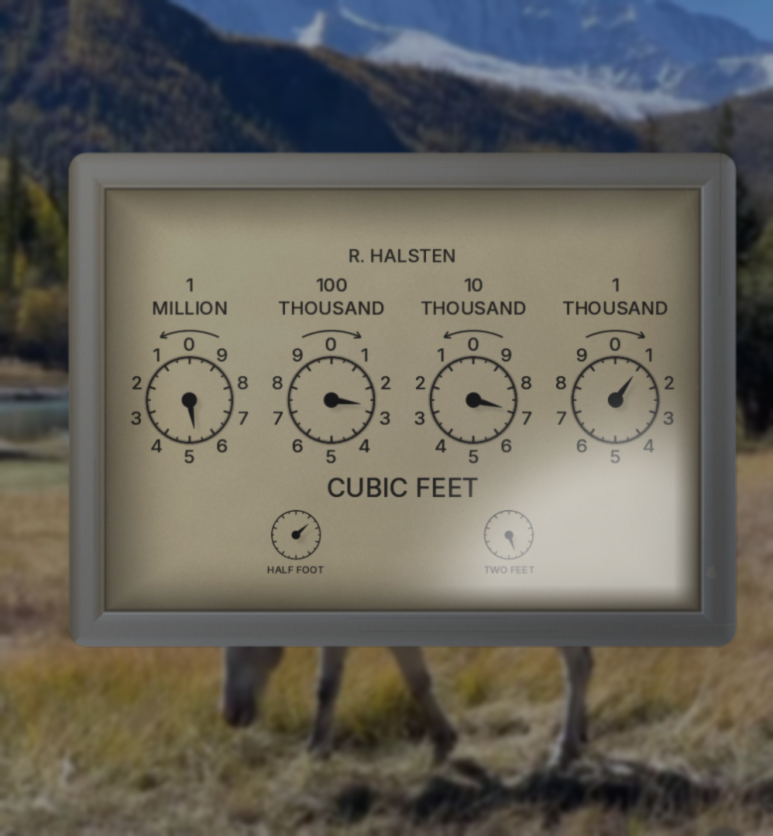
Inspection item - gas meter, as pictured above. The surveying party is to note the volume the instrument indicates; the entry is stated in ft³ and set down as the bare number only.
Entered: 527100
